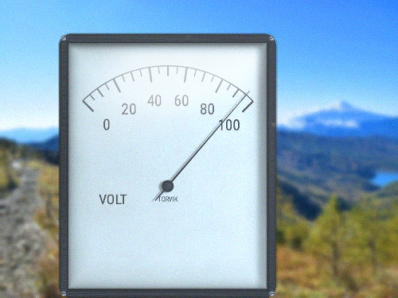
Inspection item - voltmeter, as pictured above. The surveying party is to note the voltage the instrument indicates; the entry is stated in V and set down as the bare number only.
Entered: 95
